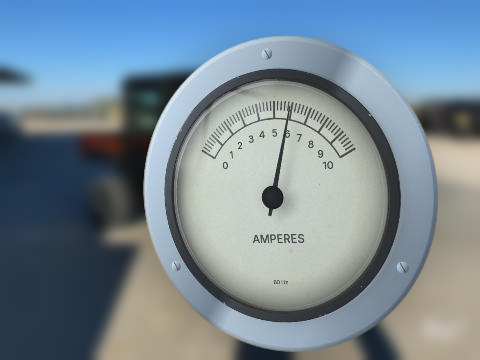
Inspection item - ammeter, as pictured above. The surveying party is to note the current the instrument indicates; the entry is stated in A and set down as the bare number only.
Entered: 6
